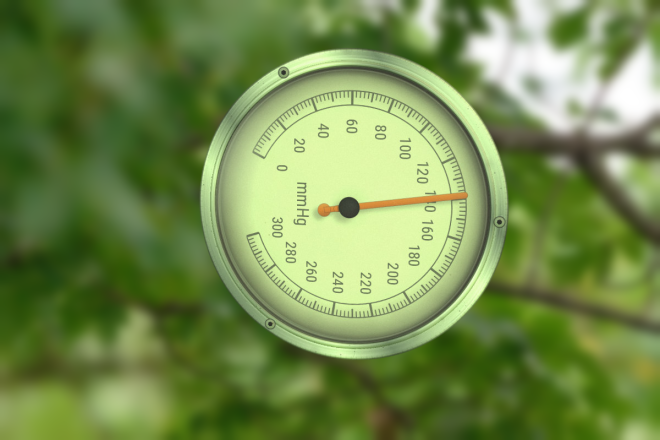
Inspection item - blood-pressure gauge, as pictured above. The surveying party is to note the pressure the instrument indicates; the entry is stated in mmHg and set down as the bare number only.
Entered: 138
